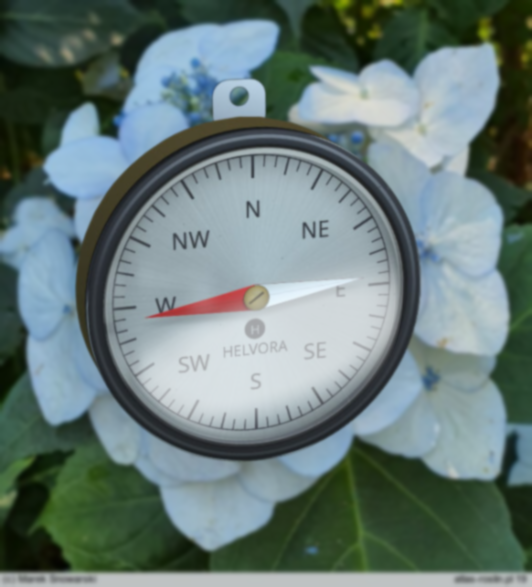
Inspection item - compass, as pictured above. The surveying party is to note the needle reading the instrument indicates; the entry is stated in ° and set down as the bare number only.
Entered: 265
